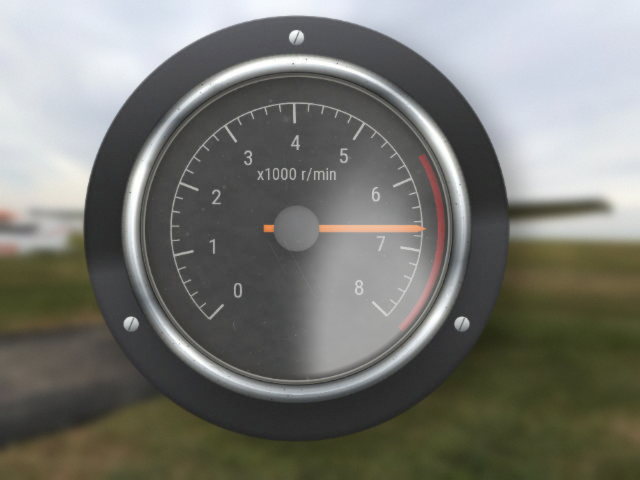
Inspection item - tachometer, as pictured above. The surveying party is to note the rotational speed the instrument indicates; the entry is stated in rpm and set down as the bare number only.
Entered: 6700
